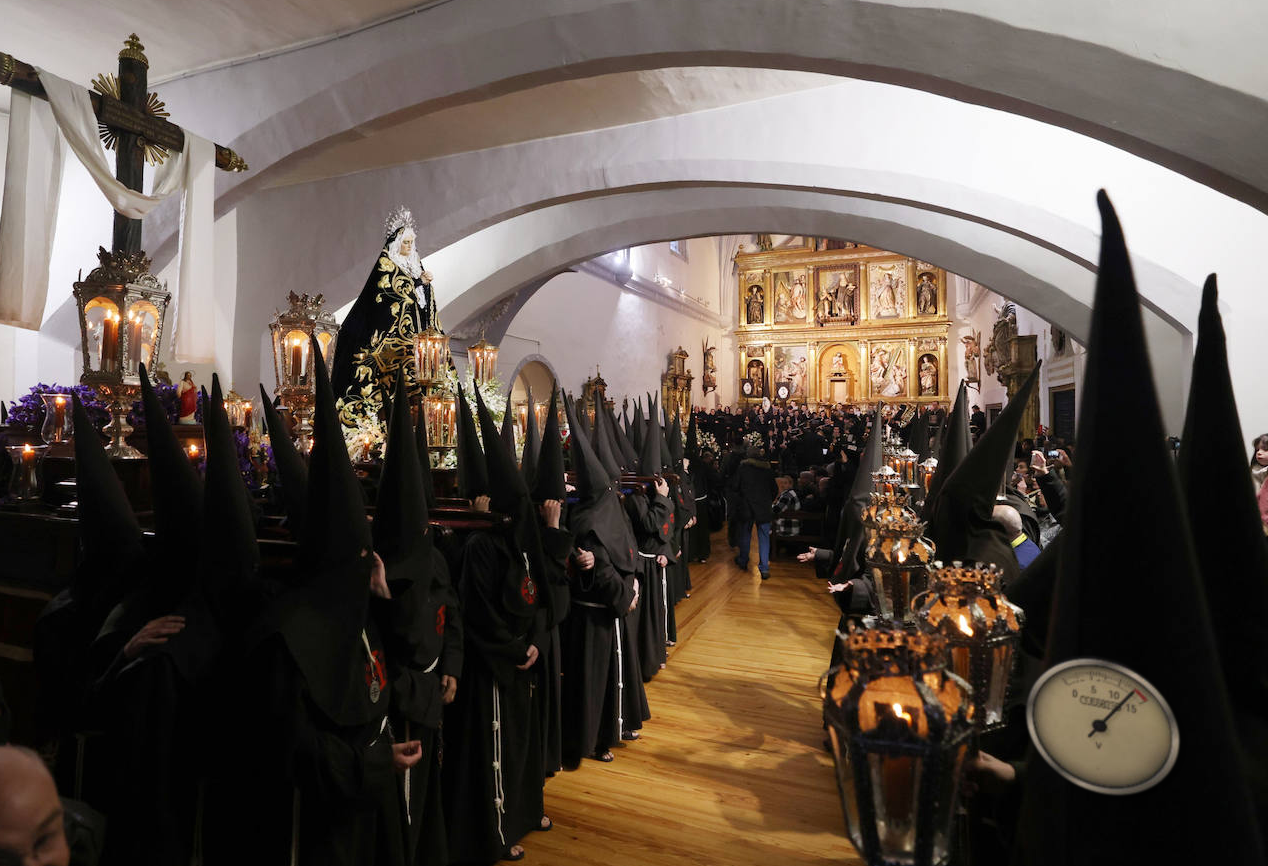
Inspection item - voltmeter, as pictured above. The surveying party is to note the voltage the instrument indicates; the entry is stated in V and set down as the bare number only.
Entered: 12.5
